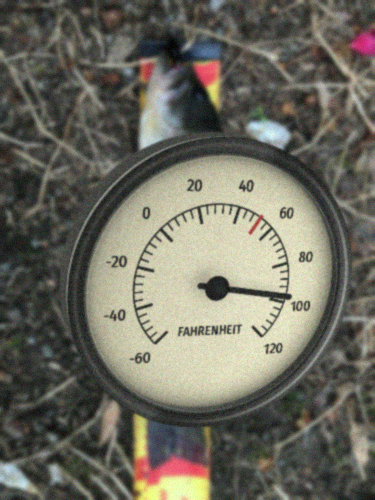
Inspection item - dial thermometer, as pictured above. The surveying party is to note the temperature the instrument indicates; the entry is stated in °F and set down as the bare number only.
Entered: 96
